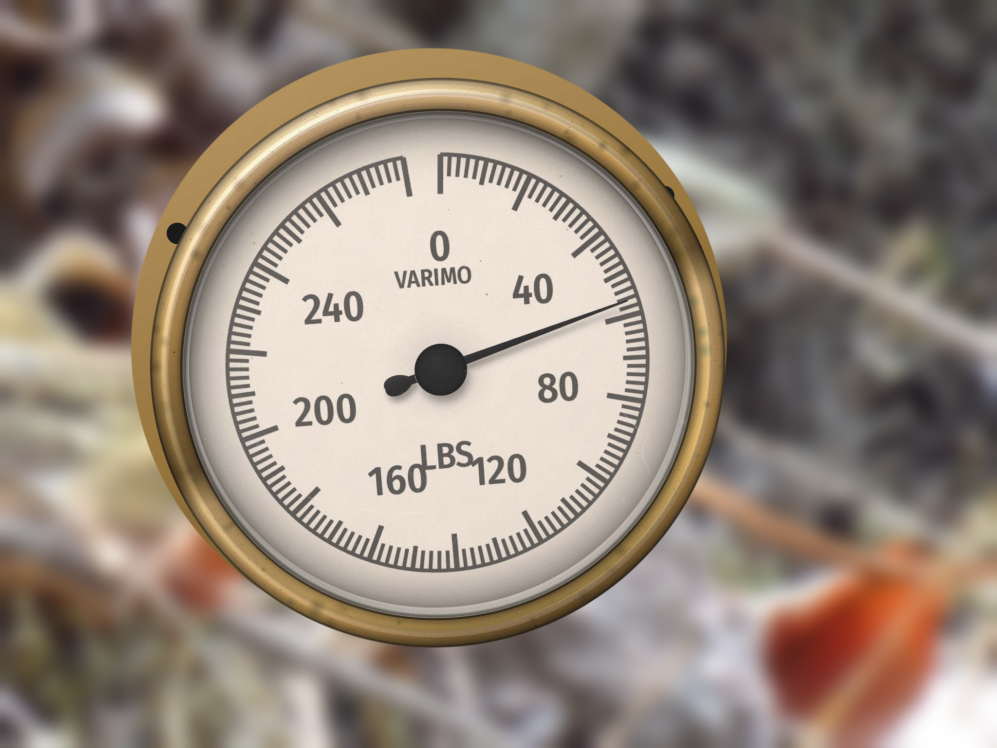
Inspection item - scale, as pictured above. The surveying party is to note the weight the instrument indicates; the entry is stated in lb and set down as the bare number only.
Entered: 56
